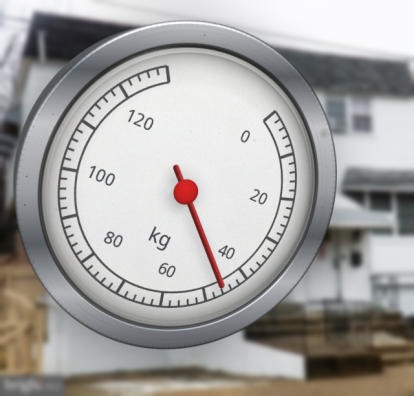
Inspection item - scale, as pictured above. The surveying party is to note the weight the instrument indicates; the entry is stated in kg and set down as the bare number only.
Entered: 46
